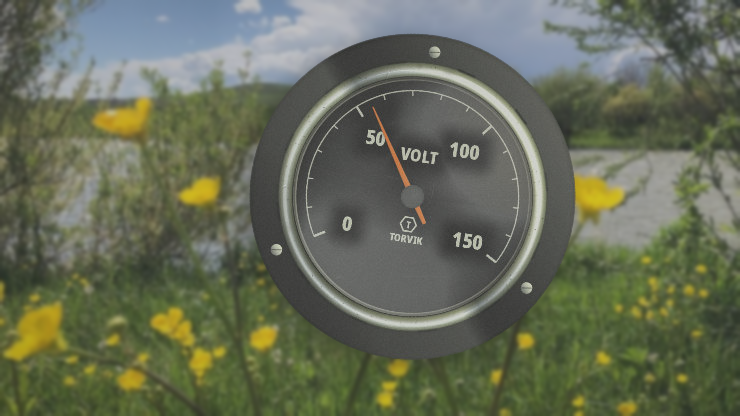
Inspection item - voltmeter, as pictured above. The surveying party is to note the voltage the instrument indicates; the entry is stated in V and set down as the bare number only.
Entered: 55
